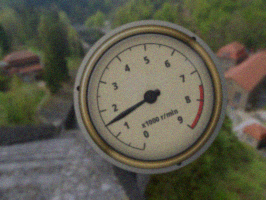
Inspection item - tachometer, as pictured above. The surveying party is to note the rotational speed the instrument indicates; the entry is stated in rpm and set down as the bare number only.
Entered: 1500
